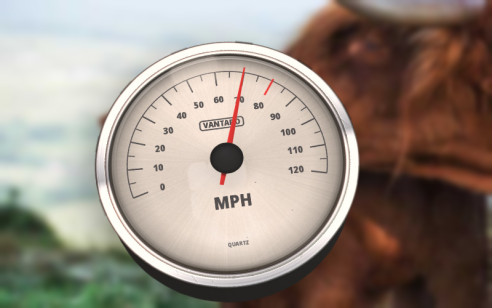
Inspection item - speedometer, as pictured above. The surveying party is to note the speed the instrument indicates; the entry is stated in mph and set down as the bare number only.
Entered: 70
